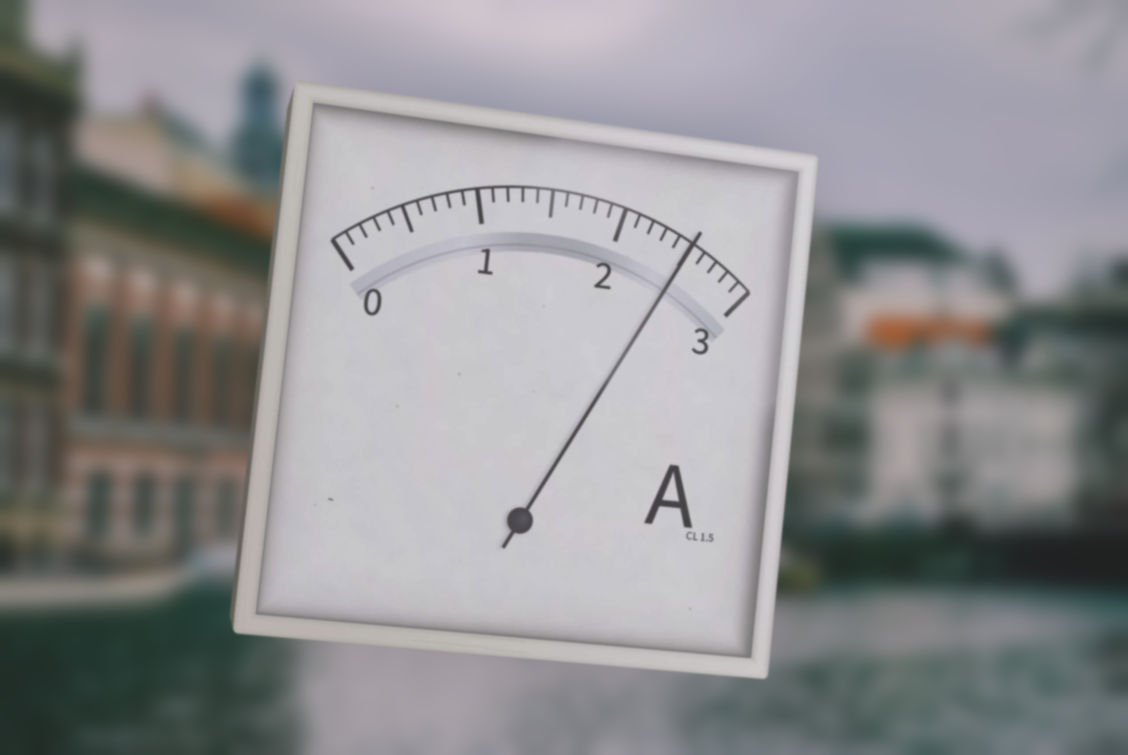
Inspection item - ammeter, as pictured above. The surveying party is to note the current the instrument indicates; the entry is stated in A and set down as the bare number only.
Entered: 2.5
